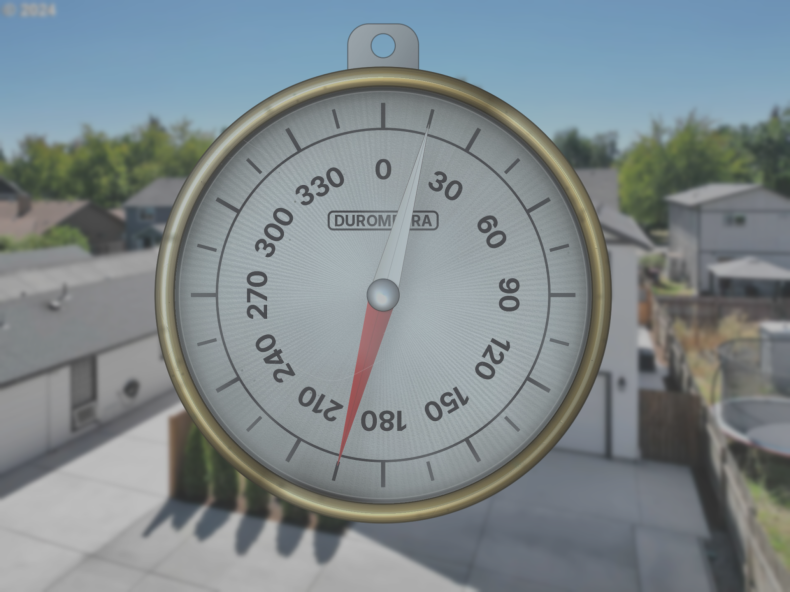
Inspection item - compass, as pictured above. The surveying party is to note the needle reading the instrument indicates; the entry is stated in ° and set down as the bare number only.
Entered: 195
